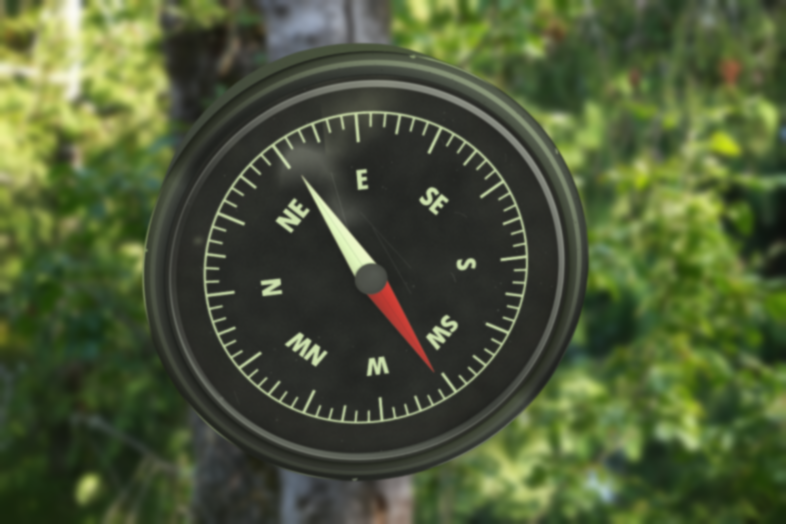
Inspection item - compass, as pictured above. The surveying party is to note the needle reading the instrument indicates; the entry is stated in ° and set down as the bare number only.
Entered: 242.5
